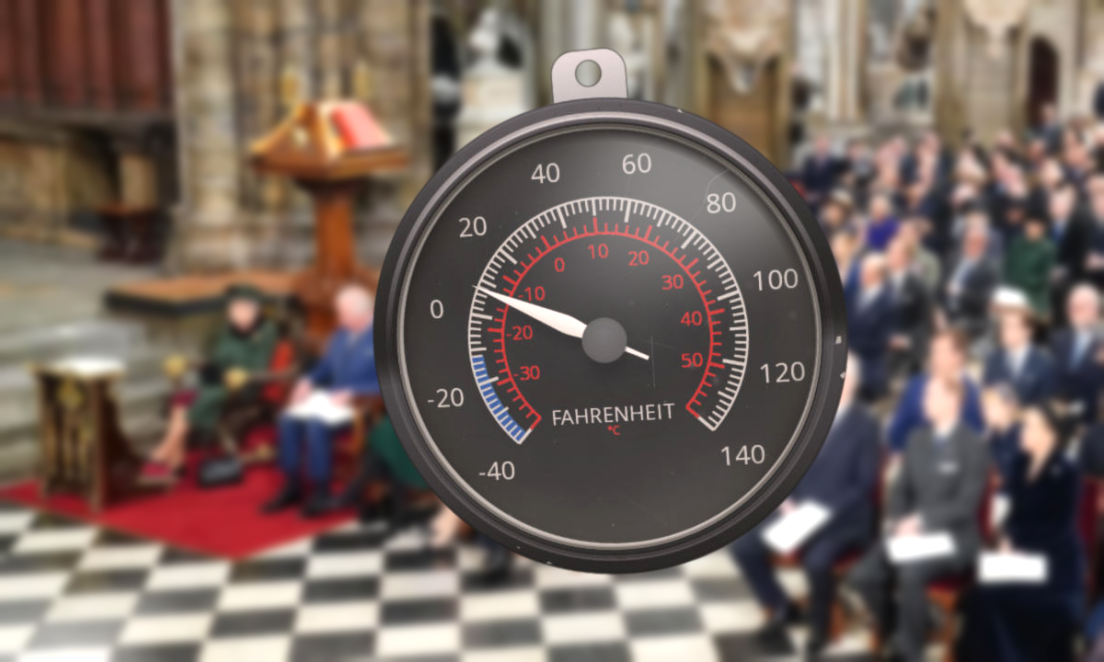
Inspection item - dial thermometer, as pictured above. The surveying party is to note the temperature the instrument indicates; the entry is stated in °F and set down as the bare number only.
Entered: 8
